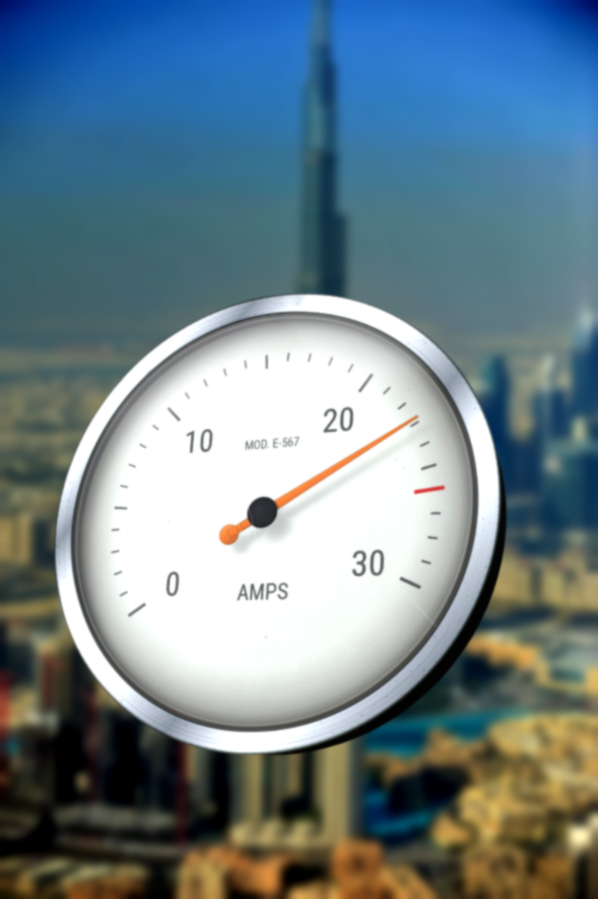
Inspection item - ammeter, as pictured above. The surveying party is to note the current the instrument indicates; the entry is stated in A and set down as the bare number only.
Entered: 23
